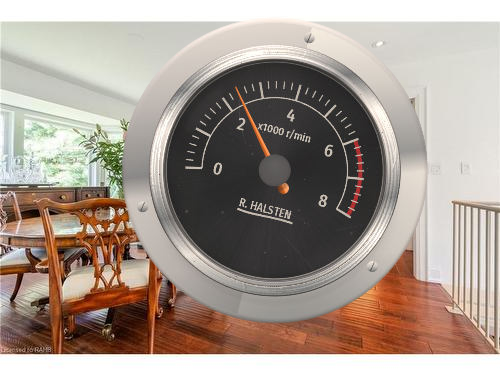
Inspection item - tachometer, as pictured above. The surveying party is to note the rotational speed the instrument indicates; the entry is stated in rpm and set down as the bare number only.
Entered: 2400
